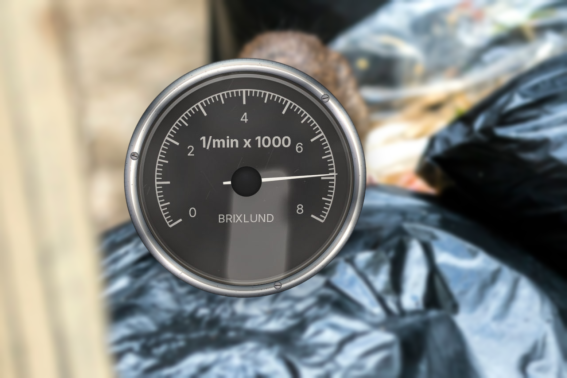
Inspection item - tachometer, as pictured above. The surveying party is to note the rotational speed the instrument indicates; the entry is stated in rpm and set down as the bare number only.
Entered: 6900
